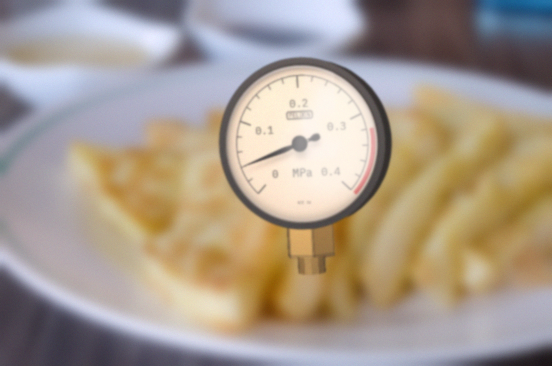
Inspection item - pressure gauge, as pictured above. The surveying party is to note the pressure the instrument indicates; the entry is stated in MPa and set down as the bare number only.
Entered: 0.04
